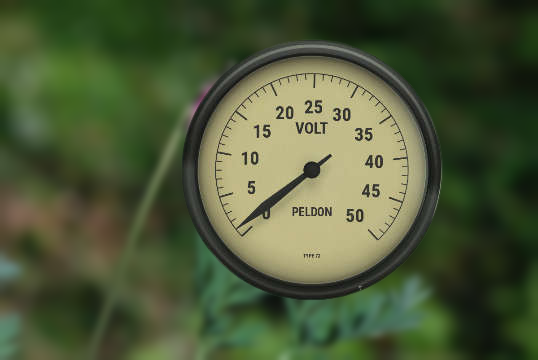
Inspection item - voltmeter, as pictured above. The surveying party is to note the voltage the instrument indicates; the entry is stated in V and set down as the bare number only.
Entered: 1
